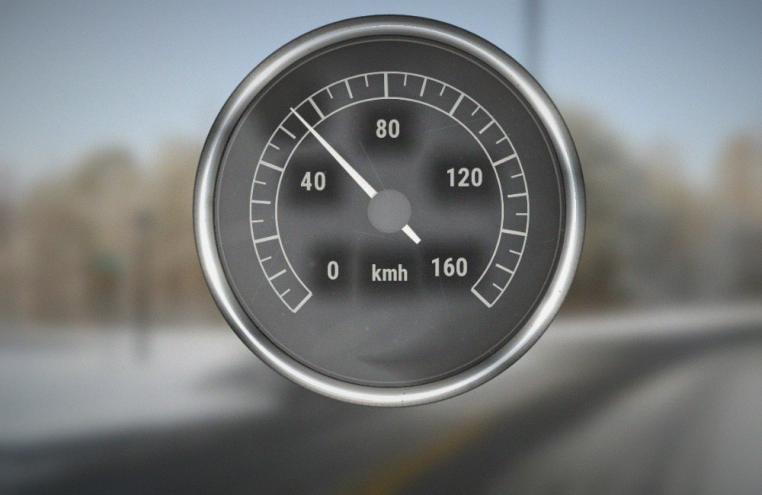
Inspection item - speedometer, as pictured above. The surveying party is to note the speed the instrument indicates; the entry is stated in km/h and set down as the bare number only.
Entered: 55
